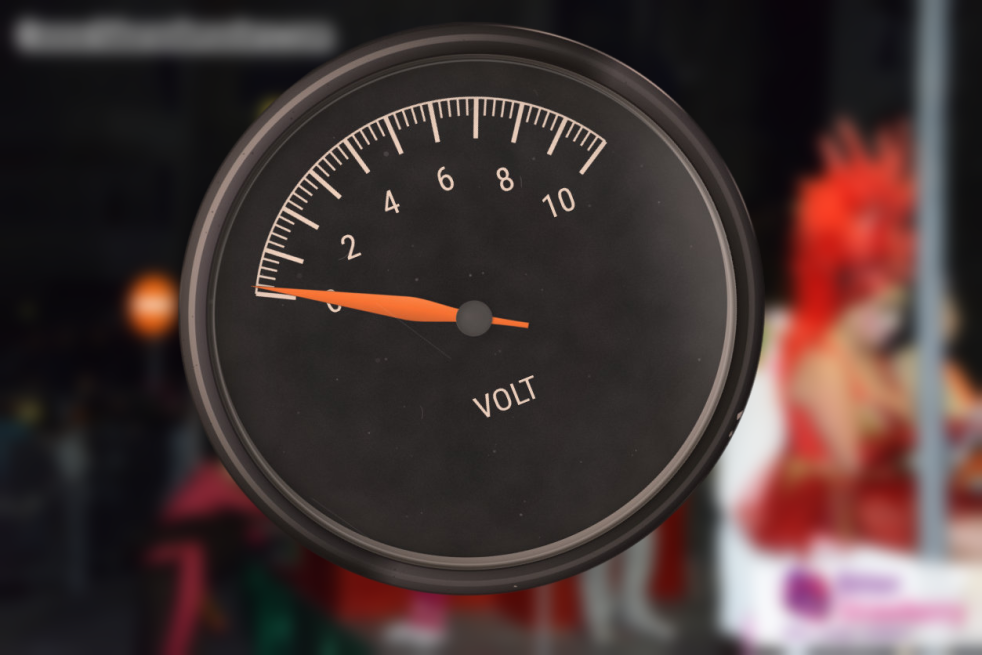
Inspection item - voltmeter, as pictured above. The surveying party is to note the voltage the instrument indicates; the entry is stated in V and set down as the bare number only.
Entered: 0.2
